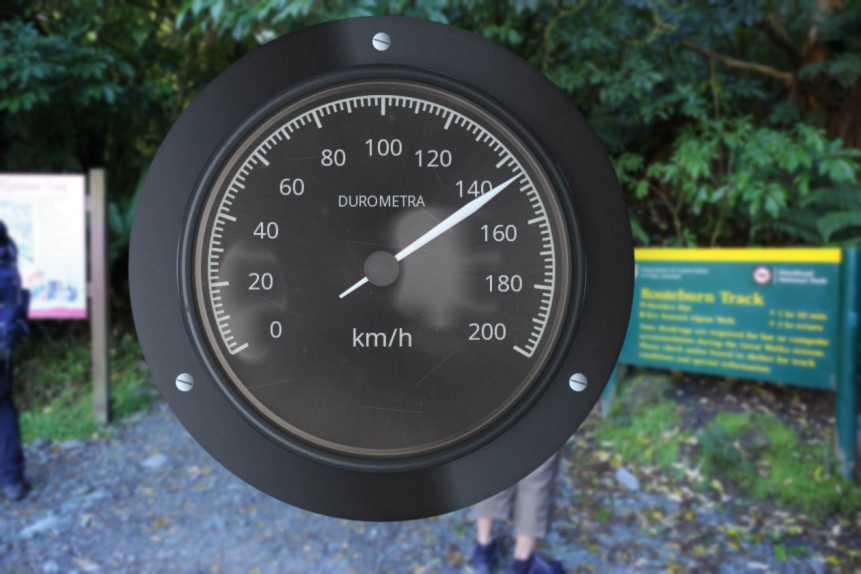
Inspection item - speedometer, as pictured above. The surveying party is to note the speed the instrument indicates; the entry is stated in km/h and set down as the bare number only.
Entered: 146
